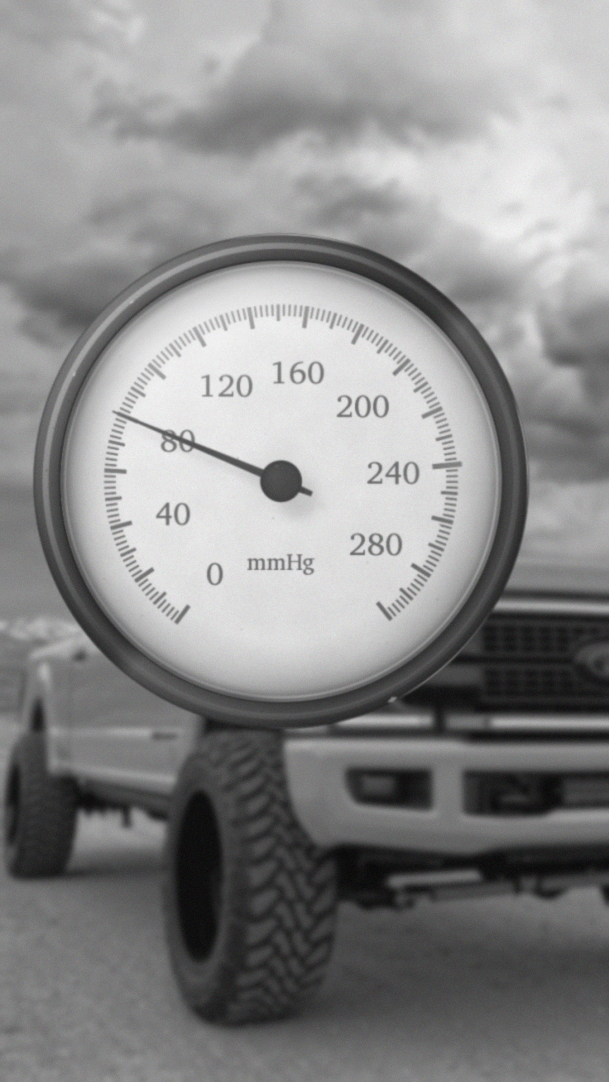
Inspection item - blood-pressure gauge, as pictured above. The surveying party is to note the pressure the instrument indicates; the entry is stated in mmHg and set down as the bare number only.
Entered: 80
